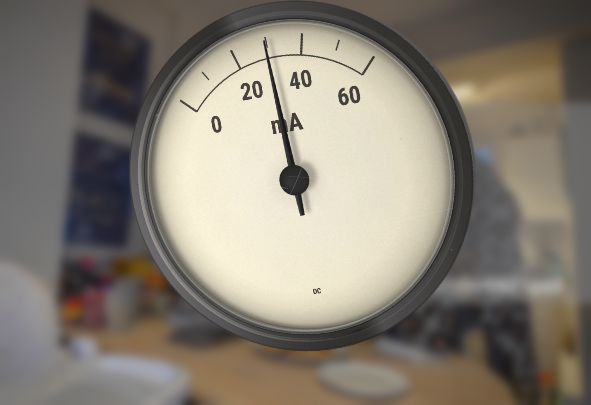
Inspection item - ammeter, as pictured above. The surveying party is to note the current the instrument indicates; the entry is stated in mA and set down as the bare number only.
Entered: 30
